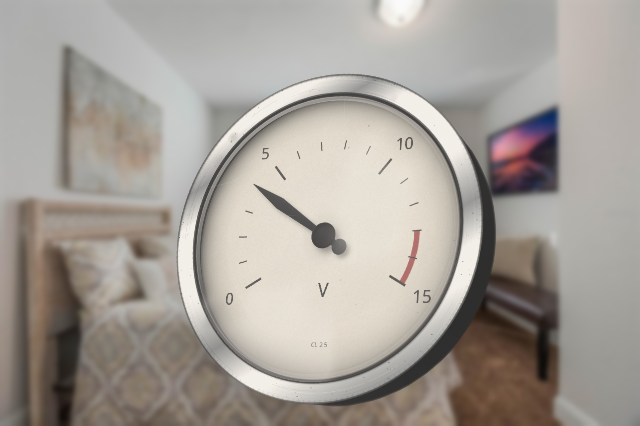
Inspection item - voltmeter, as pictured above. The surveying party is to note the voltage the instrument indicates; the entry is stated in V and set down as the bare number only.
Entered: 4
